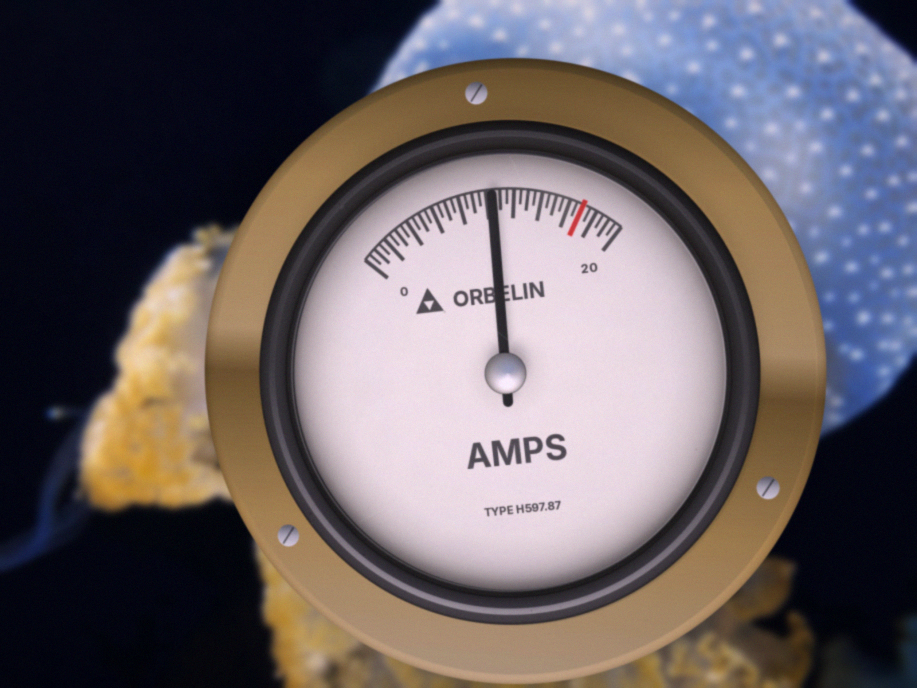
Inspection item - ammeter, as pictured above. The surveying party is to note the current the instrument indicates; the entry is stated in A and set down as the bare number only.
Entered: 10.5
